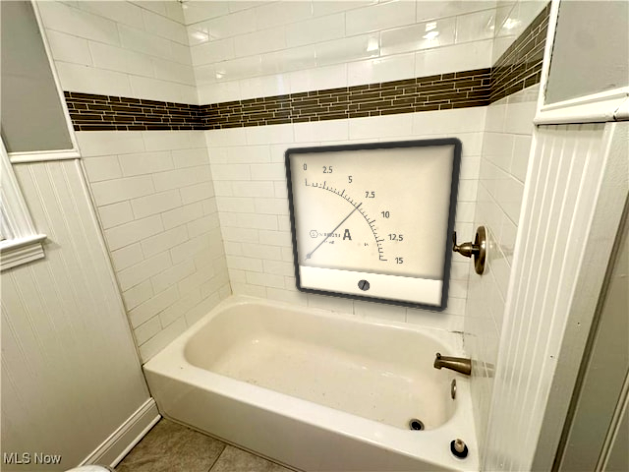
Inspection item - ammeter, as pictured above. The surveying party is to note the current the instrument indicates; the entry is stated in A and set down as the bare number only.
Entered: 7.5
